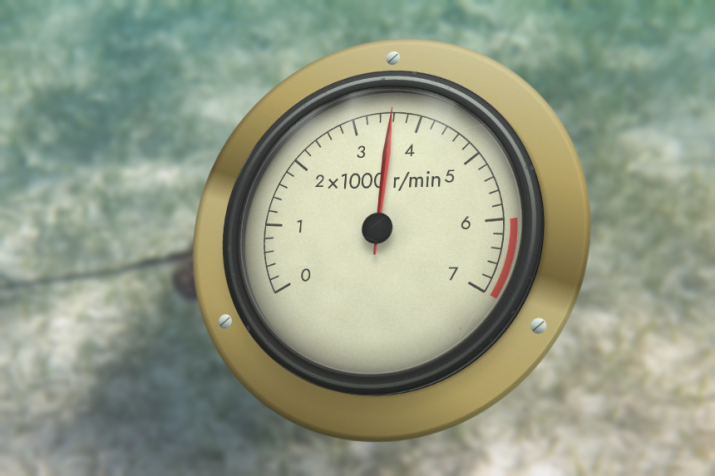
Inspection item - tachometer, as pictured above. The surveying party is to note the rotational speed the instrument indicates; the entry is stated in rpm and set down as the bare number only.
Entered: 3600
